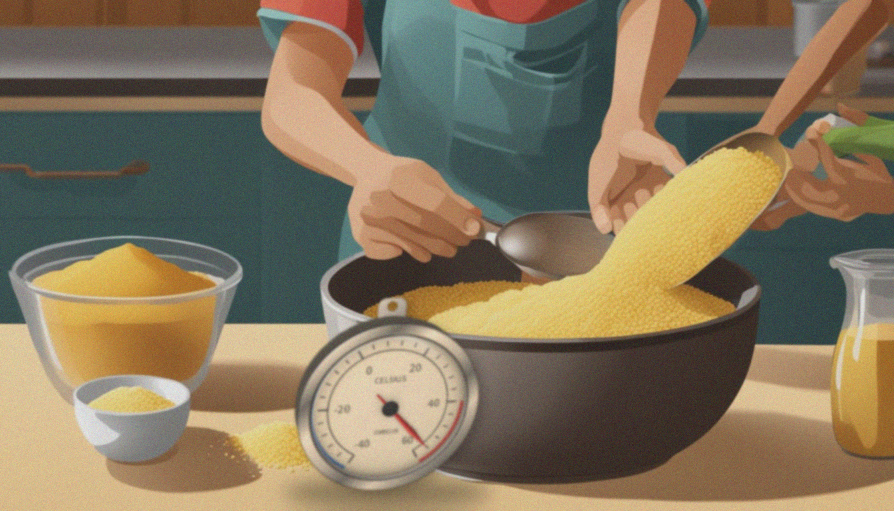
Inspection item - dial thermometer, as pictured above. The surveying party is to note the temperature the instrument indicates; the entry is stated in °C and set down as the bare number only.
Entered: 56
